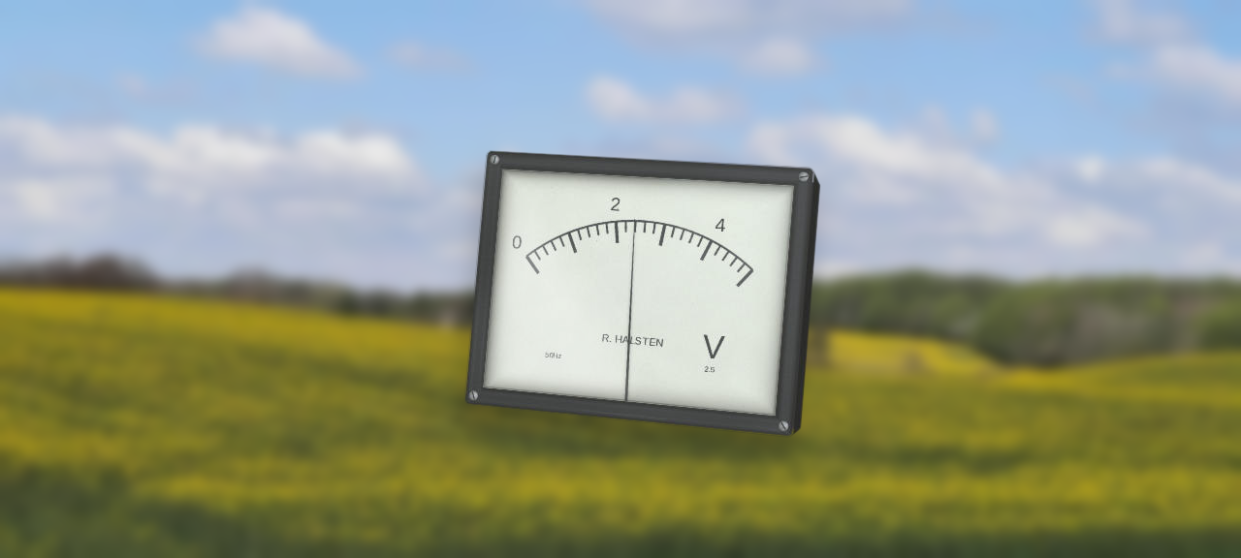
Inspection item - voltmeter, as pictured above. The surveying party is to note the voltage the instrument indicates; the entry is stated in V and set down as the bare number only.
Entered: 2.4
